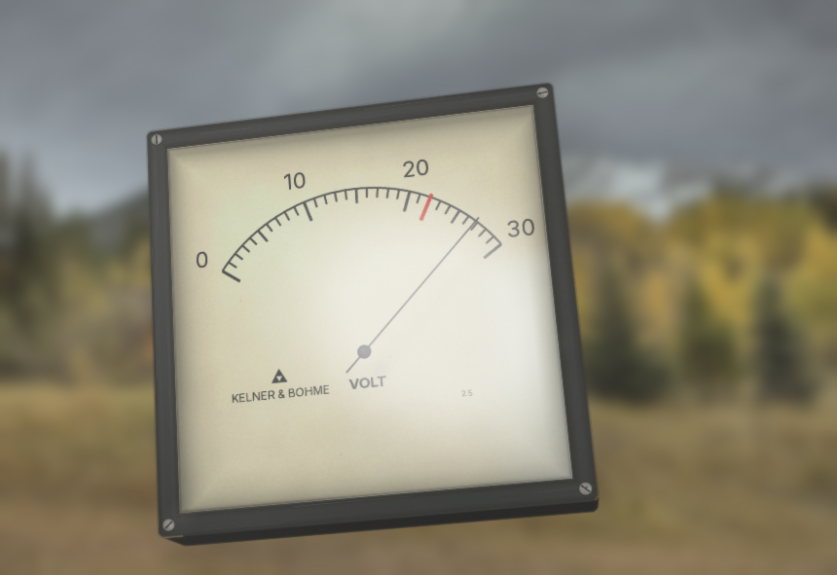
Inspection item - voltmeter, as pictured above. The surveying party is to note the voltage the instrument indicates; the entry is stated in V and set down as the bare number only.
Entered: 27
